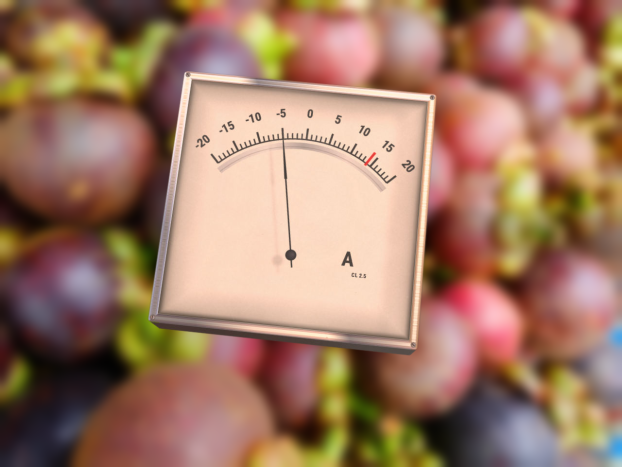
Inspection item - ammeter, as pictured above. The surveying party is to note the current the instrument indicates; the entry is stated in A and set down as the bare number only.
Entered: -5
